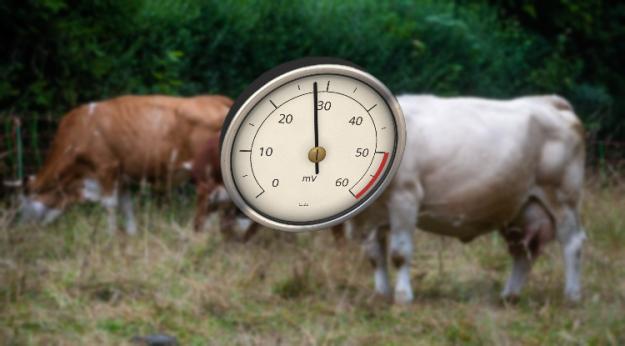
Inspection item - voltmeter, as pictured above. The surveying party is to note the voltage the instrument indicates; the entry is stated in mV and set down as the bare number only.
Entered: 27.5
